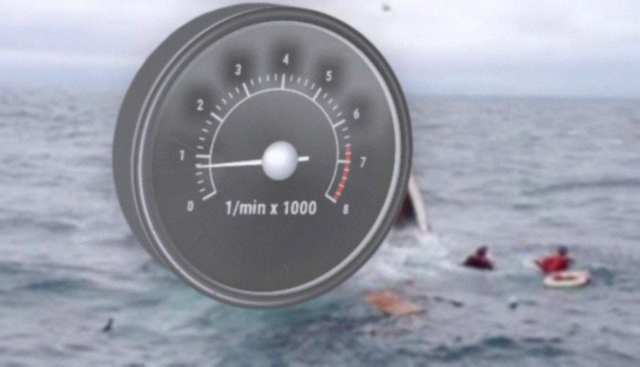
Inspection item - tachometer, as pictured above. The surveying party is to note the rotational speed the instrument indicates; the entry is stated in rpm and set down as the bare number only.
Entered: 800
